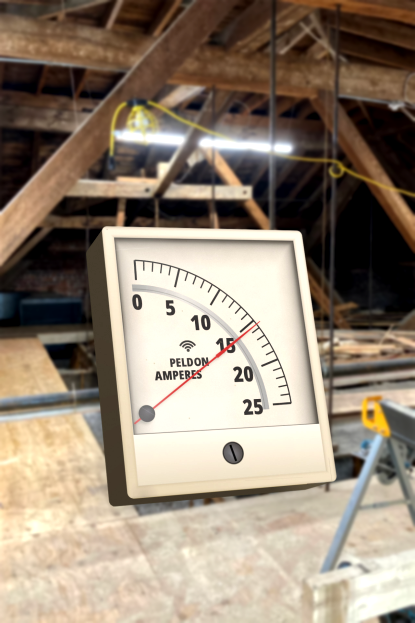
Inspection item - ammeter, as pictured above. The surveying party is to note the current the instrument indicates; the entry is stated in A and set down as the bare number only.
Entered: 15.5
